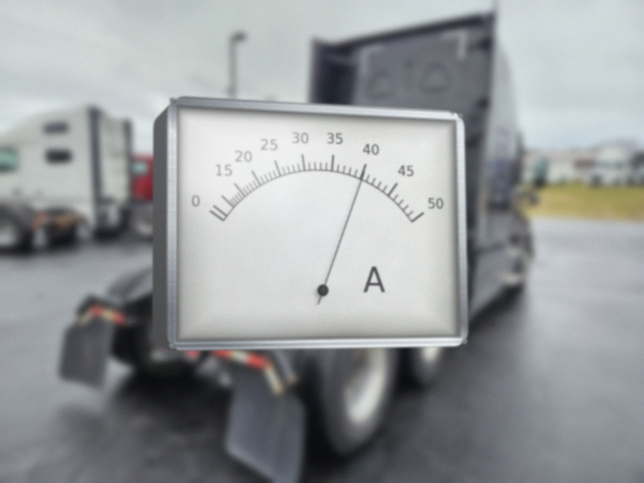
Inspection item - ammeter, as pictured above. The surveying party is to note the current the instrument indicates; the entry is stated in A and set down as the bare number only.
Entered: 40
